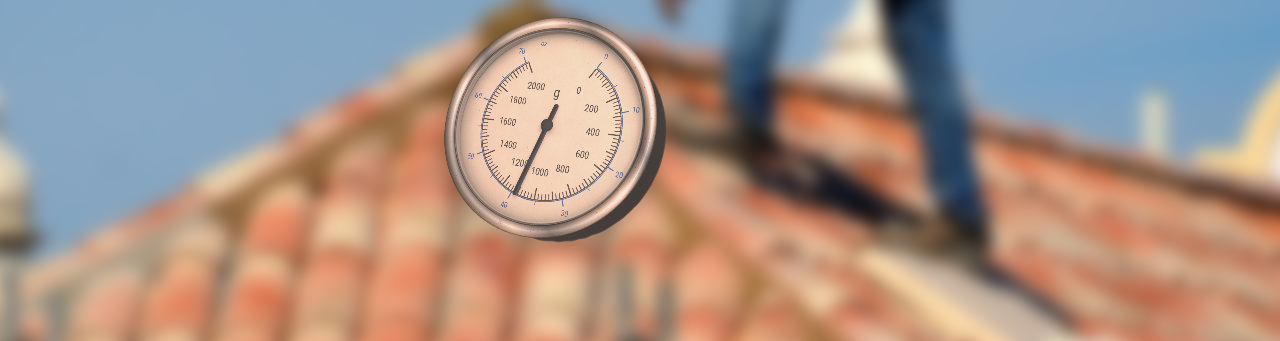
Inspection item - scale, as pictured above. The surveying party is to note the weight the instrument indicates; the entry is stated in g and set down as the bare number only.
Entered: 1100
